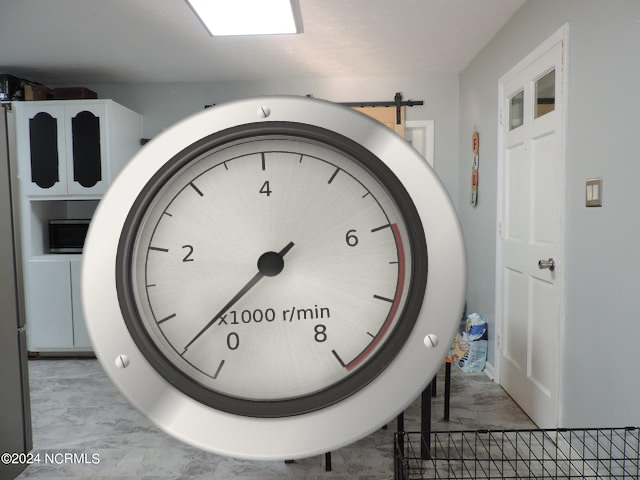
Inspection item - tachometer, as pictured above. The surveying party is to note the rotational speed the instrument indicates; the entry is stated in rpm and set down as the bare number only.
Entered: 500
